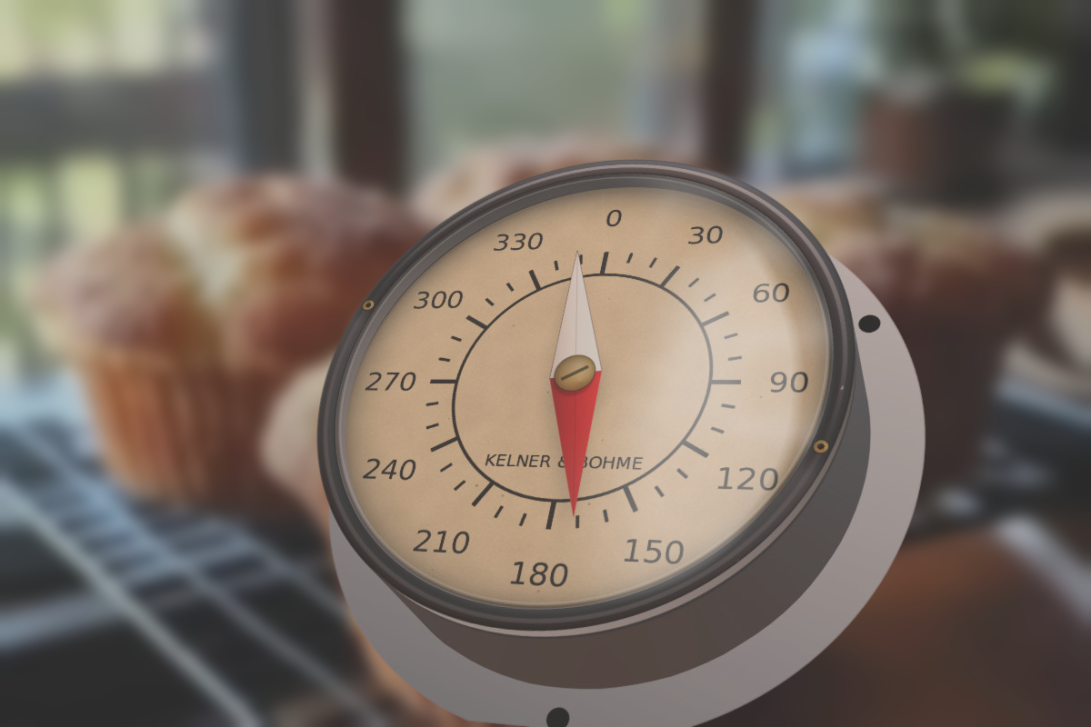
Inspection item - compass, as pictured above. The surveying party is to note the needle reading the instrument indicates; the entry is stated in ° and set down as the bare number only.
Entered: 170
